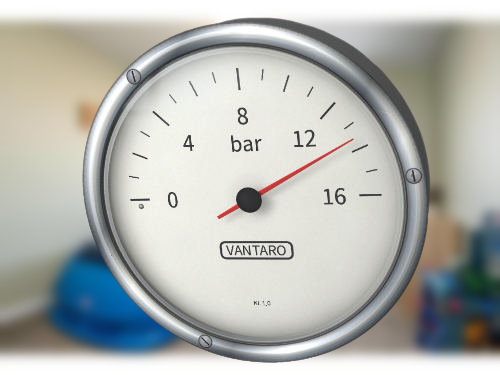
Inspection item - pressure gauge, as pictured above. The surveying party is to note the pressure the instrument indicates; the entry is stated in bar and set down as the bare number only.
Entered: 13.5
